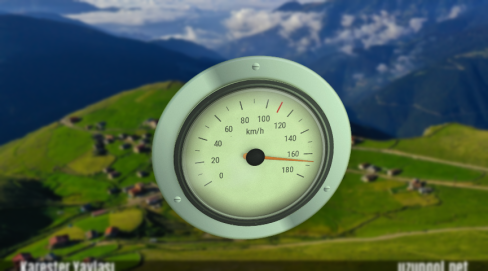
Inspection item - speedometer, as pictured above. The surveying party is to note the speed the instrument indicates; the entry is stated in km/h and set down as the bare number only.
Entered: 165
